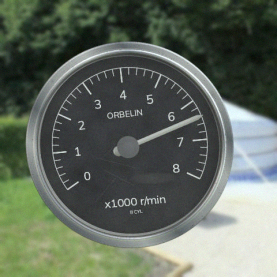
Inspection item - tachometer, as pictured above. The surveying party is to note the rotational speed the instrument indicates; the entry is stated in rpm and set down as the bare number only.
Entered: 6400
